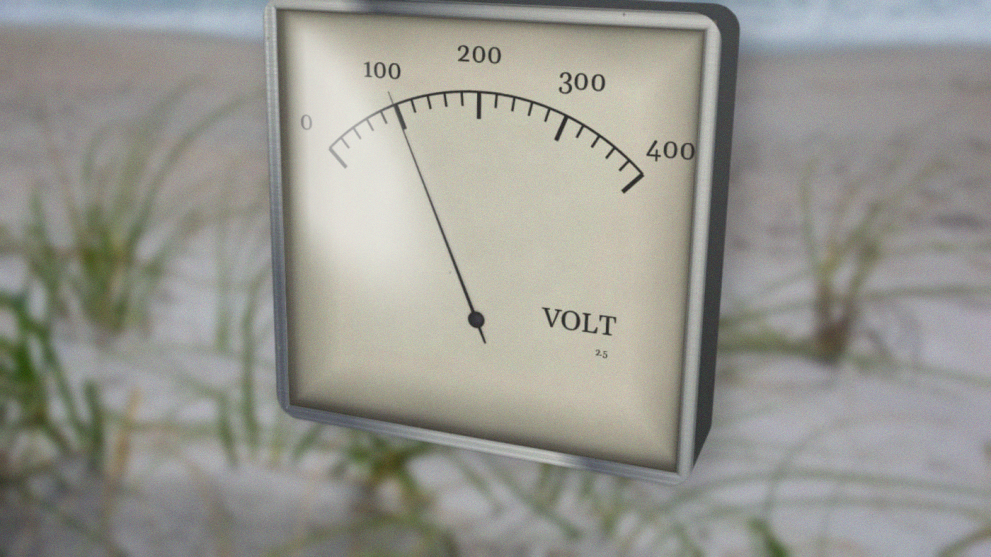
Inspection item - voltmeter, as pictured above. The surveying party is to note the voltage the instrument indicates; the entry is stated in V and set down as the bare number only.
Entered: 100
